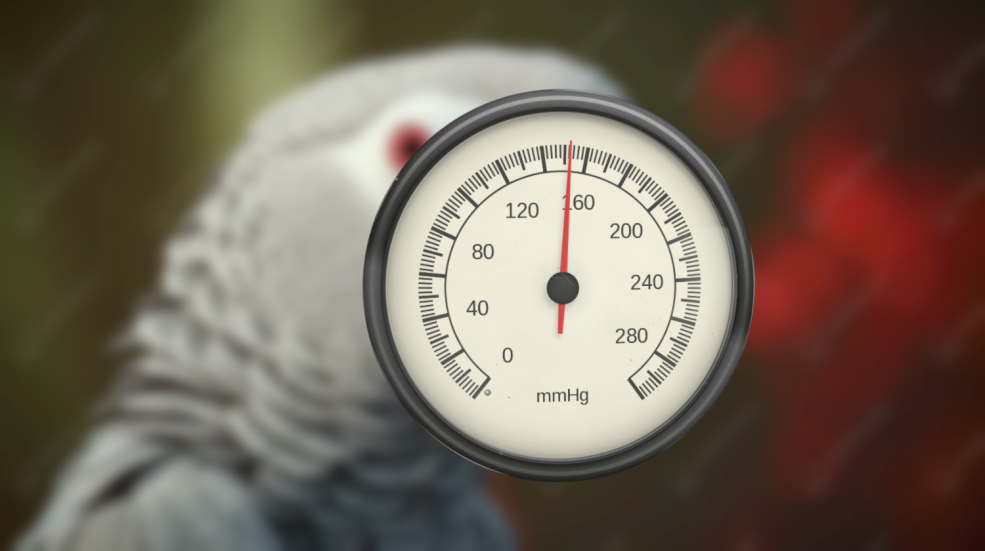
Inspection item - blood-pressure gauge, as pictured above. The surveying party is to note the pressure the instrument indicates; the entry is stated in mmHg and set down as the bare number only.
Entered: 152
